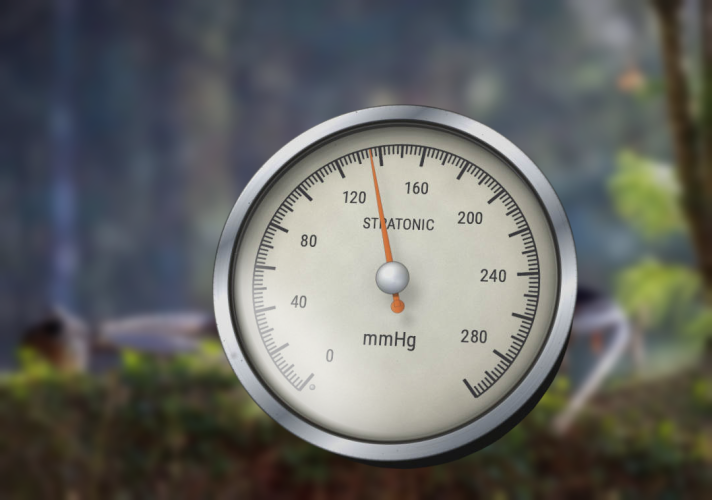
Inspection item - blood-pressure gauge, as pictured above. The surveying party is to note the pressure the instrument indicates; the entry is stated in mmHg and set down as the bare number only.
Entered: 136
